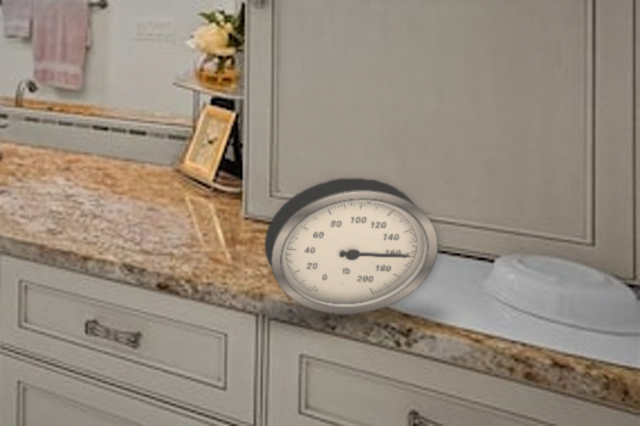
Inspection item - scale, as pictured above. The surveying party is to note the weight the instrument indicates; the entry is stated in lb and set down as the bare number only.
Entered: 160
